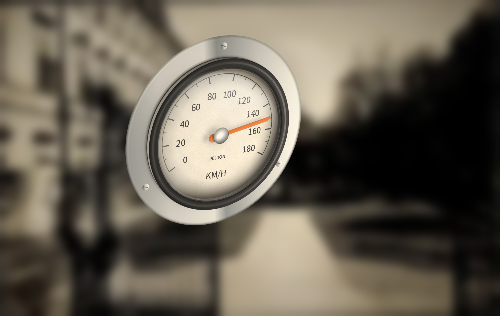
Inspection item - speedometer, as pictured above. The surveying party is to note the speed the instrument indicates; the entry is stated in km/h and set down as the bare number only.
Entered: 150
